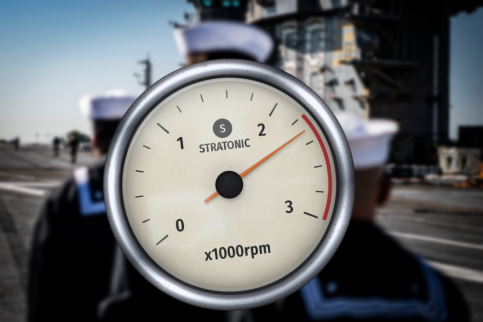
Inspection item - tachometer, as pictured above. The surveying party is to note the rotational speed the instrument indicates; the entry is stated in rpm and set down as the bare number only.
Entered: 2300
